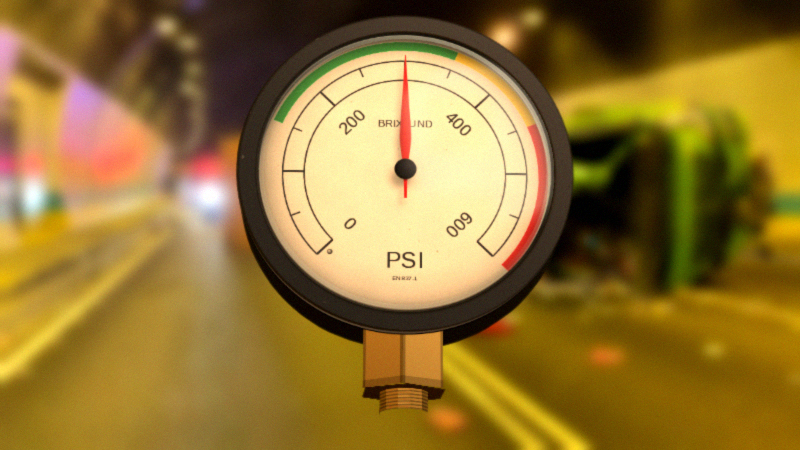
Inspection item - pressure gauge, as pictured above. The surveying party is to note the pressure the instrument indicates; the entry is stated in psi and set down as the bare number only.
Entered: 300
